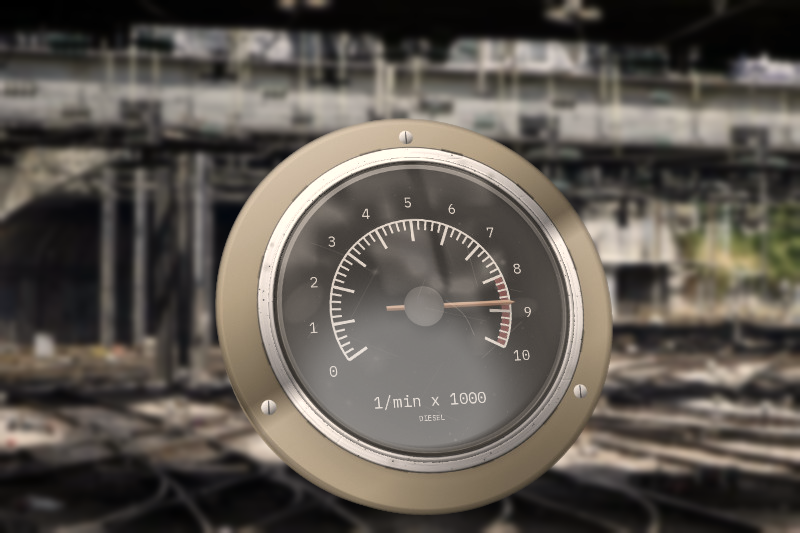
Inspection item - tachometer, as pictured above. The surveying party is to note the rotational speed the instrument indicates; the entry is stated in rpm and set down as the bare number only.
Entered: 8800
